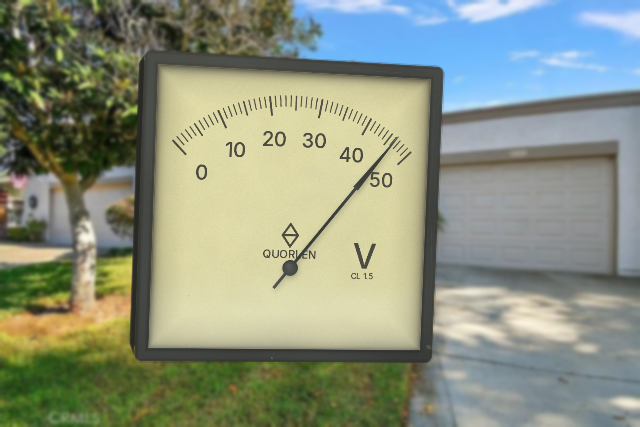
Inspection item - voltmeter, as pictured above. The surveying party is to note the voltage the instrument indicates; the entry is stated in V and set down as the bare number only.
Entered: 46
